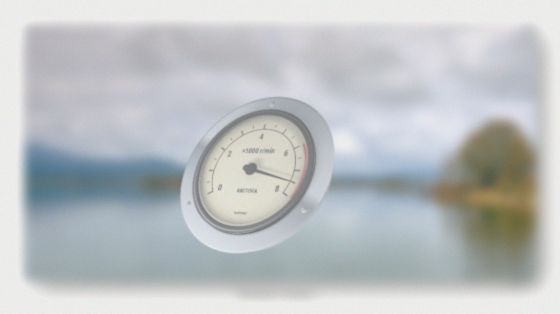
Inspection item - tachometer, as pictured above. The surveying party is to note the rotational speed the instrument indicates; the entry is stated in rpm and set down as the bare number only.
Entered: 7500
